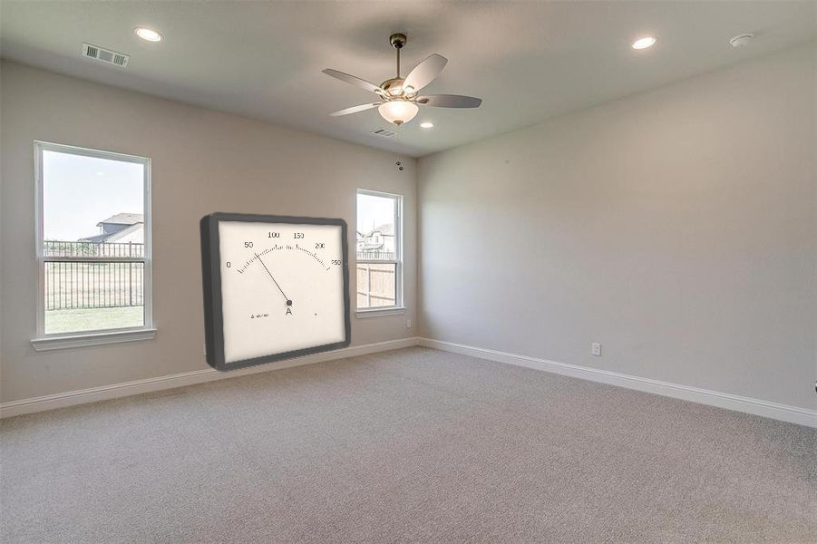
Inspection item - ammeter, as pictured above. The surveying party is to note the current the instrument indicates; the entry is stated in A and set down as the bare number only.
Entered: 50
